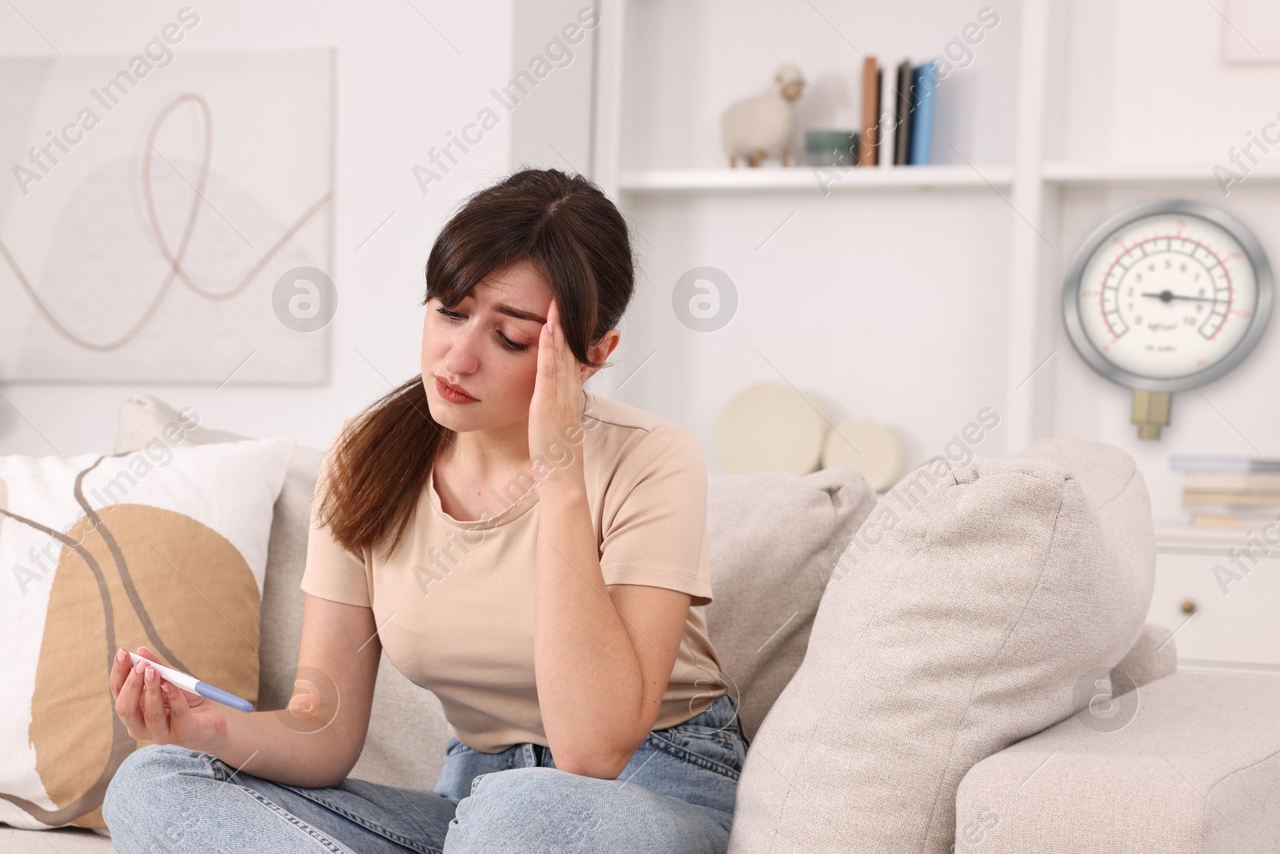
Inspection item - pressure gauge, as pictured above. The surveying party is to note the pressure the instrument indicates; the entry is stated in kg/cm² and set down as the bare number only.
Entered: 8.5
